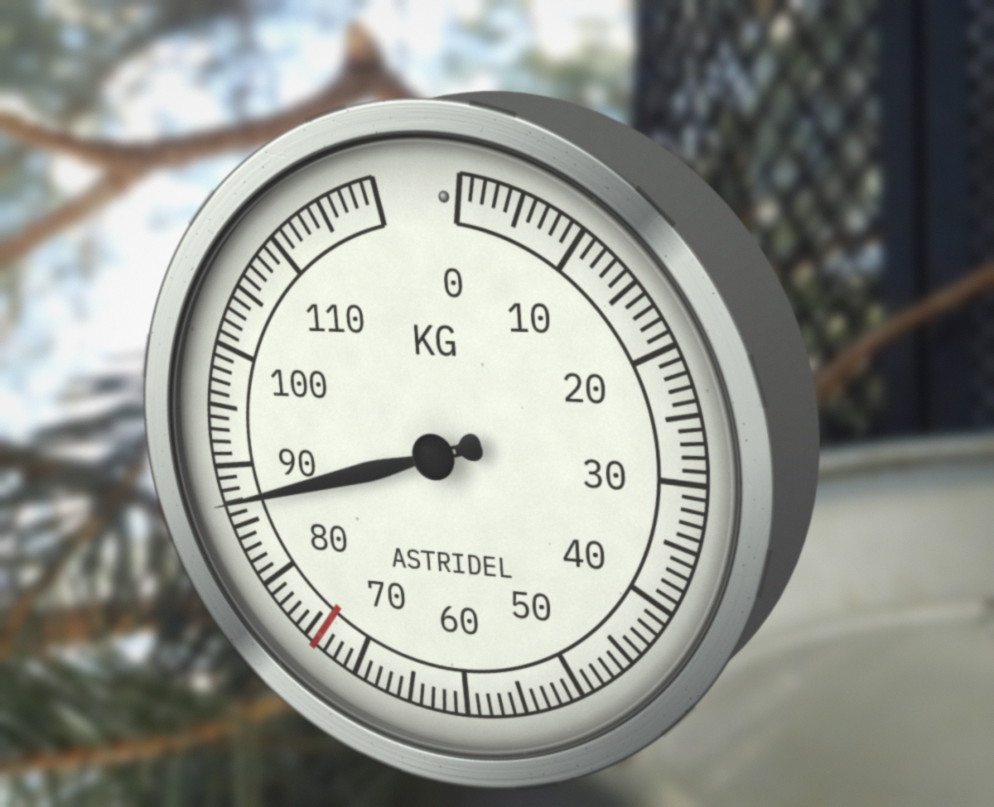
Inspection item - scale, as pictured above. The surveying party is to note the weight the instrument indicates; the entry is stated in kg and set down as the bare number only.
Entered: 87
